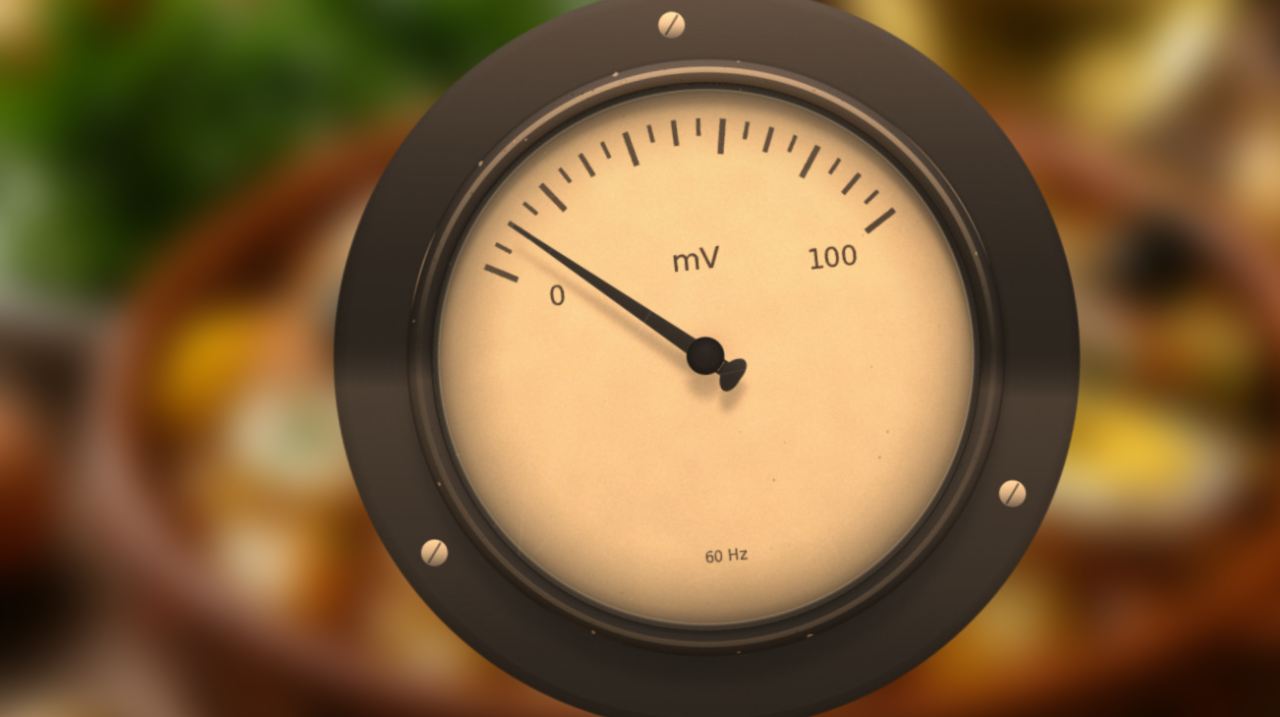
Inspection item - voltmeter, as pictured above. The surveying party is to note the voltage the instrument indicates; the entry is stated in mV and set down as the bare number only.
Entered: 10
